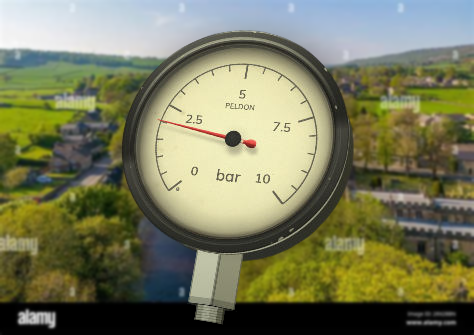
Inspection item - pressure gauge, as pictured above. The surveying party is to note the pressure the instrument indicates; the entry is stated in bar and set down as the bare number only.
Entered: 2
